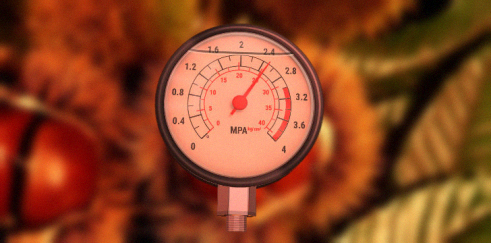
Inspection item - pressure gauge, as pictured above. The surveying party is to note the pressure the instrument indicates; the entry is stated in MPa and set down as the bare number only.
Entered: 2.5
